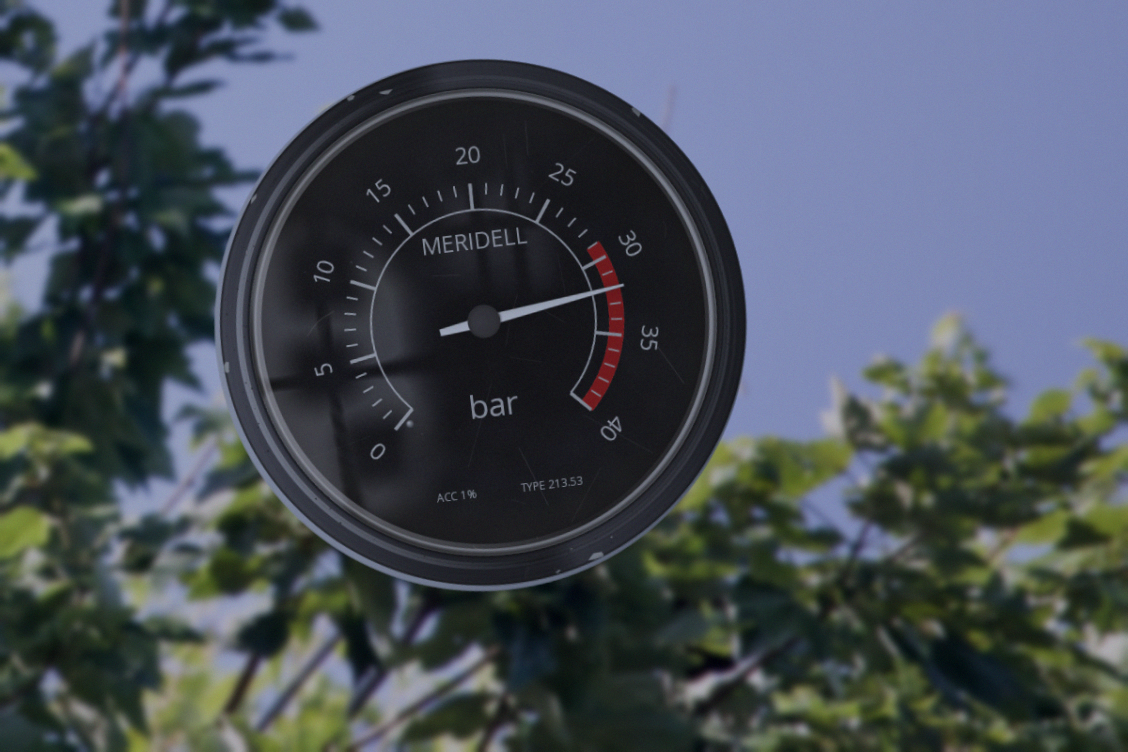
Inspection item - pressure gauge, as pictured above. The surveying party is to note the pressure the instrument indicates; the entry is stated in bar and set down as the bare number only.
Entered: 32
